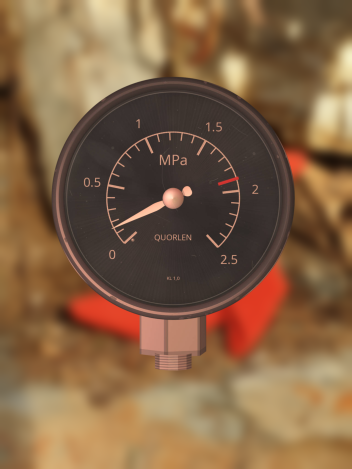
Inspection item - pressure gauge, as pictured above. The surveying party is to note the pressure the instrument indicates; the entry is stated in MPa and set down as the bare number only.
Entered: 0.15
